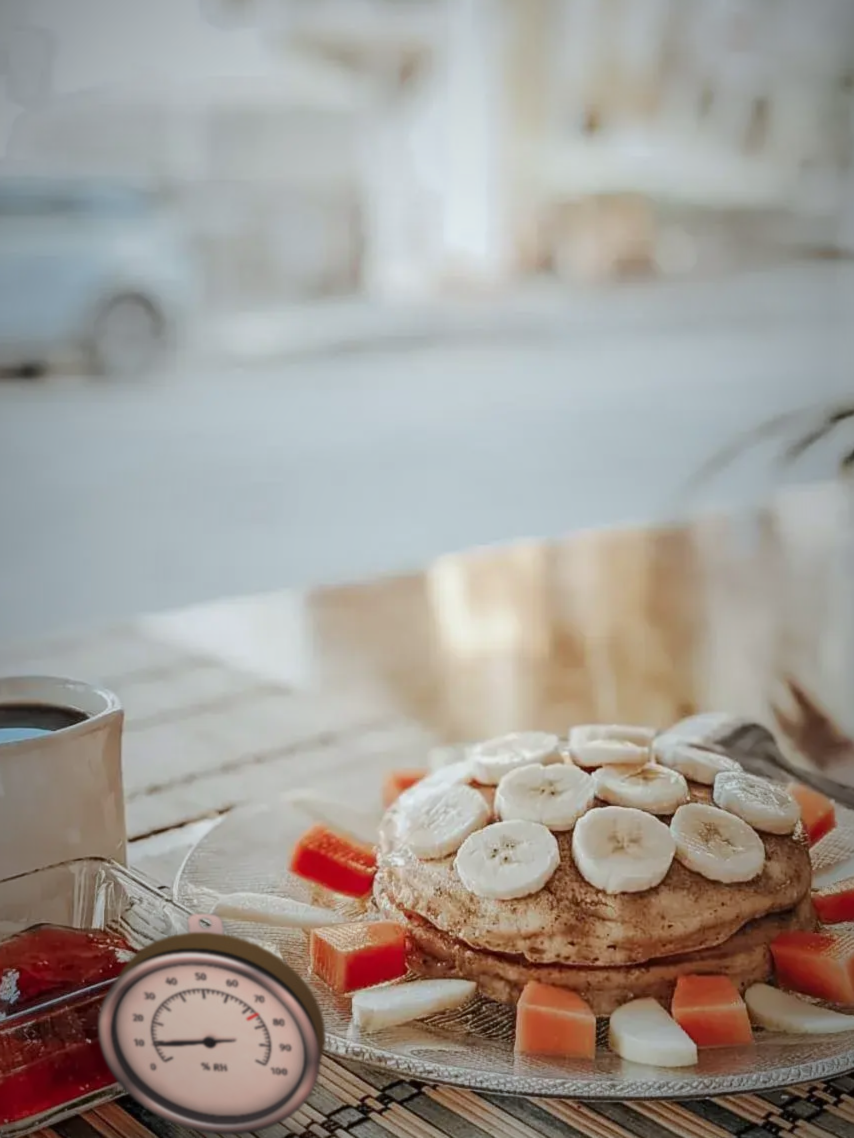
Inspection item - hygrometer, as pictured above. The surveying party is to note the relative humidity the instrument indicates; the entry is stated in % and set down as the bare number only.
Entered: 10
